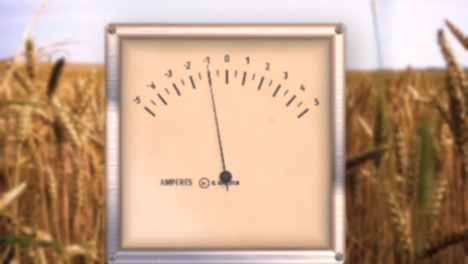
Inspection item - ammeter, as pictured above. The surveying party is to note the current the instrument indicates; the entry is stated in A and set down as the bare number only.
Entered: -1
